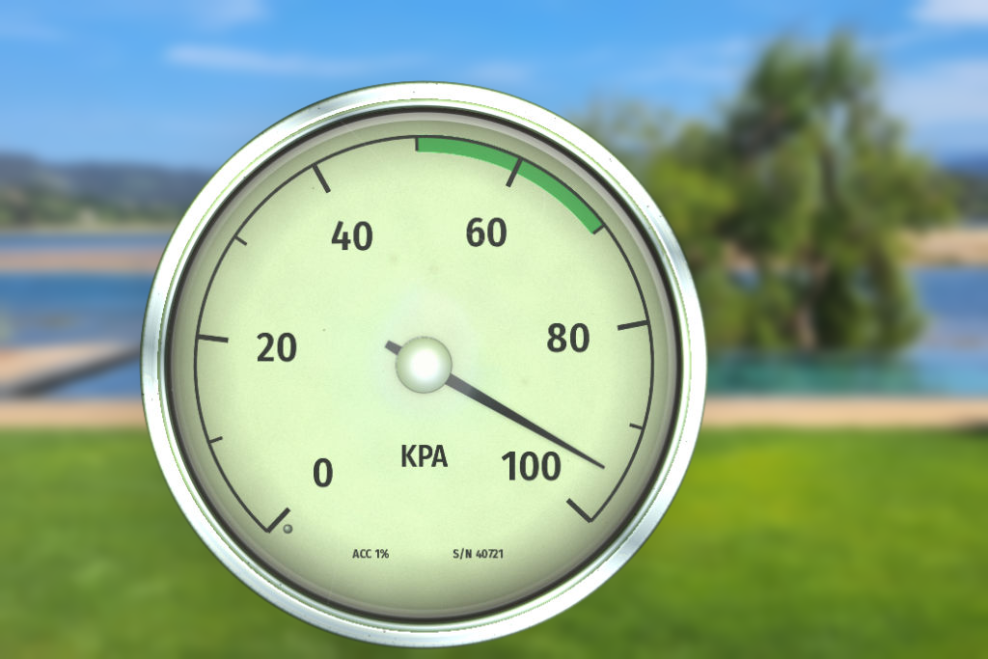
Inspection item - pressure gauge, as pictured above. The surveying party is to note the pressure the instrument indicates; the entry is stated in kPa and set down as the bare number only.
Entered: 95
